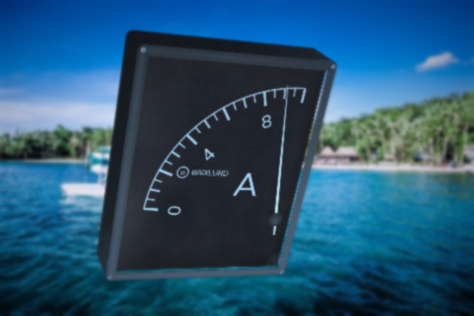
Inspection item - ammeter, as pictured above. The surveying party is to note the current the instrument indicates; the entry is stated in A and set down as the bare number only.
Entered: 9
